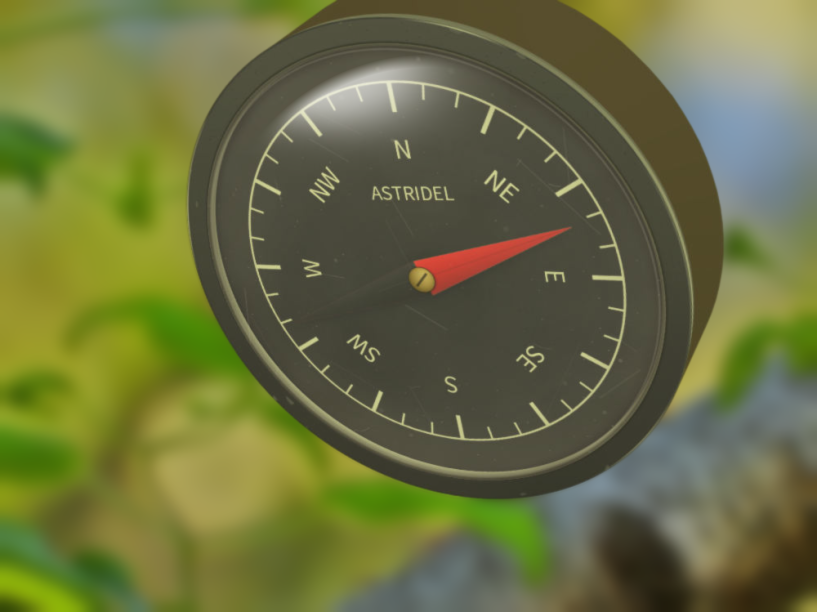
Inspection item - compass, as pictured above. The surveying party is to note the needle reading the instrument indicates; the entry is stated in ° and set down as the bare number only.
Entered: 70
